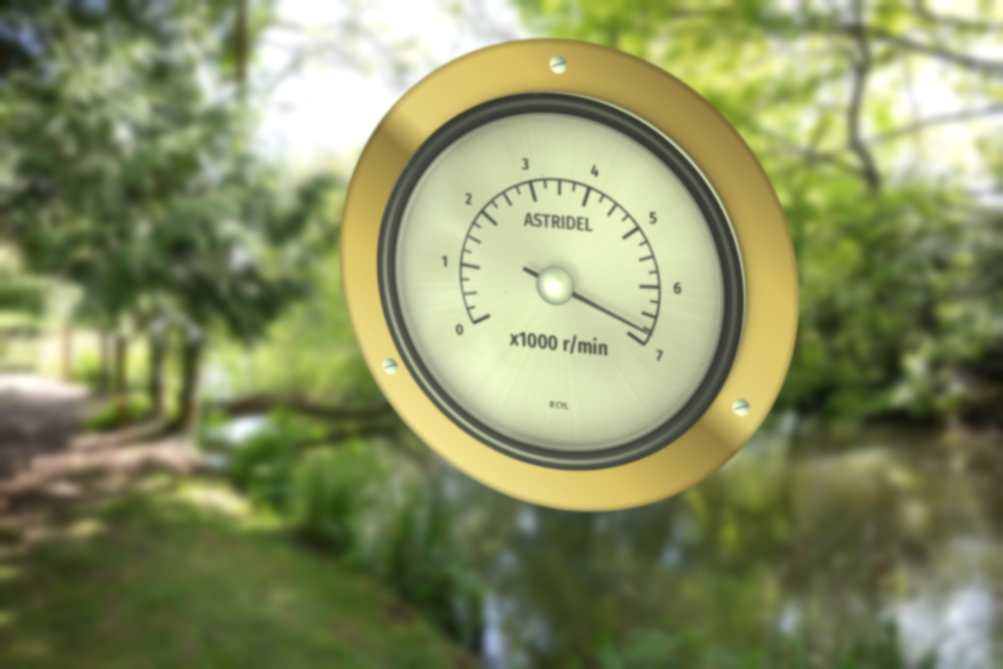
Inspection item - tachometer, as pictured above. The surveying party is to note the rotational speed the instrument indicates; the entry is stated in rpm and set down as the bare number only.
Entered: 6750
